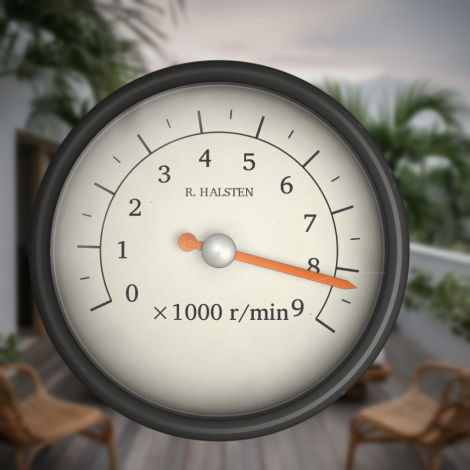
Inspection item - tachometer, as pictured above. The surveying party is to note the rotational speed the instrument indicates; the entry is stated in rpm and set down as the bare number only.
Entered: 8250
